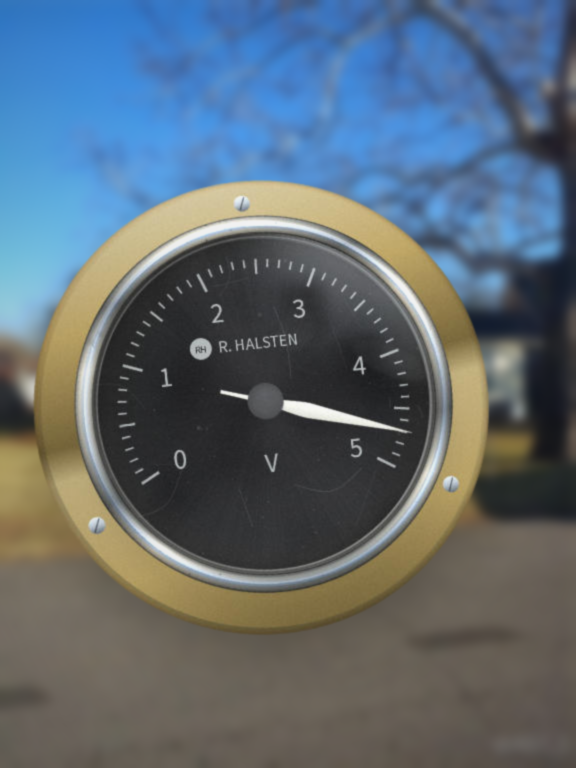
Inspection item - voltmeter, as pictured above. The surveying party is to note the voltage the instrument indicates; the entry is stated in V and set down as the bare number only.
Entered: 4.7
